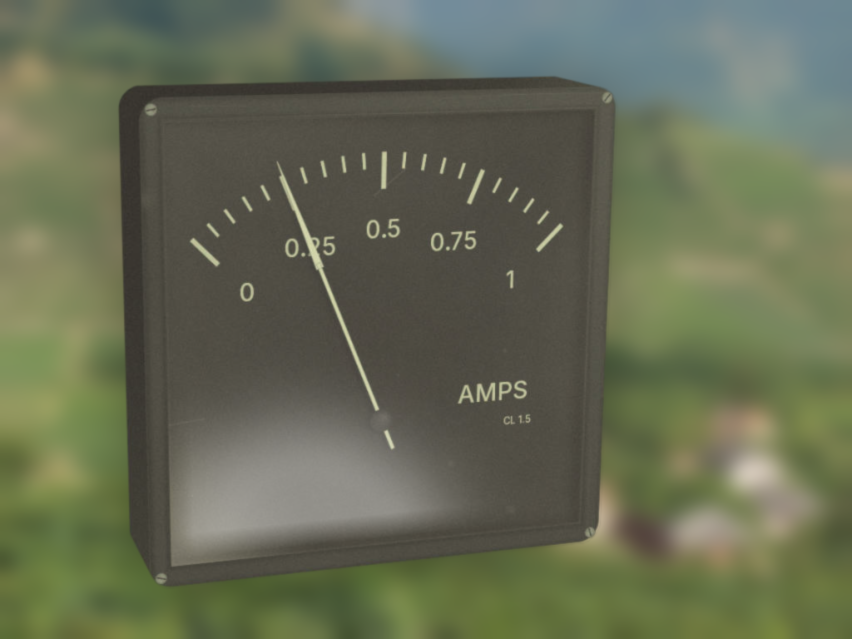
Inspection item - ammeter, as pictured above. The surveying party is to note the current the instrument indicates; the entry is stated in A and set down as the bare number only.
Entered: 0.25
